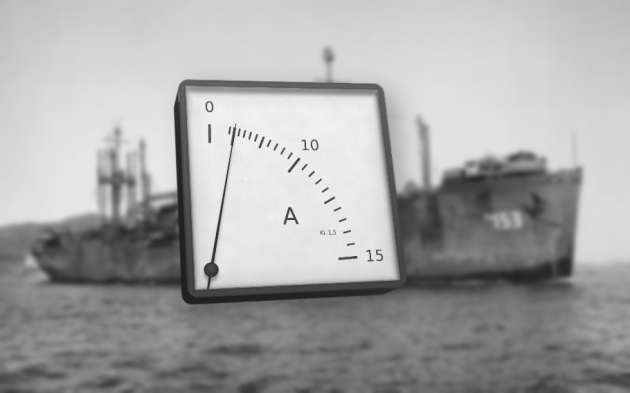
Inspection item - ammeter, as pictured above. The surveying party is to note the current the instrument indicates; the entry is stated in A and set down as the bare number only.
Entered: 5
